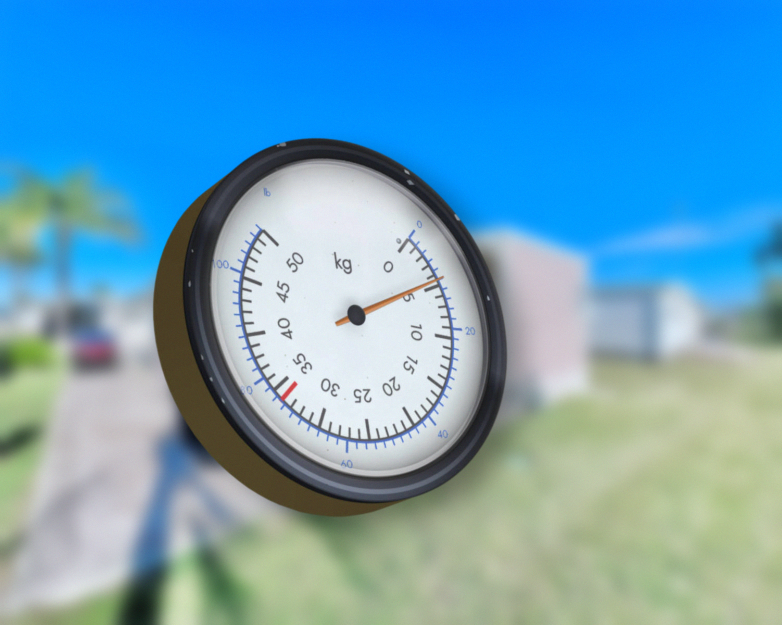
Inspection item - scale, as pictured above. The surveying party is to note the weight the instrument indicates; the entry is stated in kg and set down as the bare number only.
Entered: 4.5
